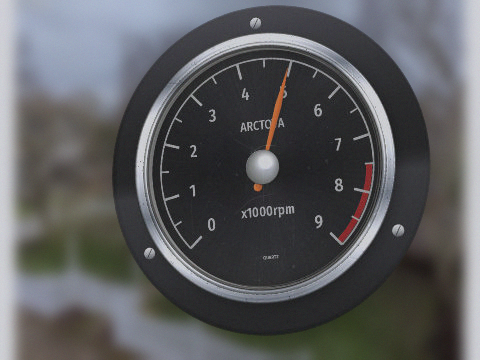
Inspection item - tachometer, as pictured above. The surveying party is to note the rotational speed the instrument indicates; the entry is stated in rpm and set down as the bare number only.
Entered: 5000
